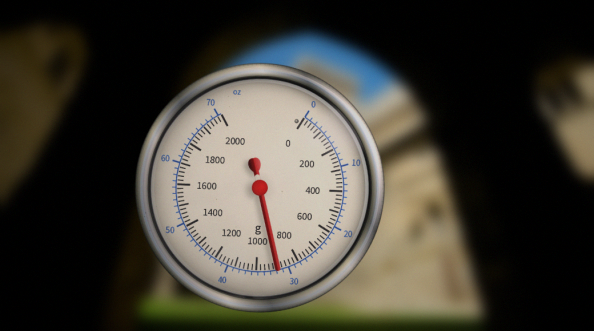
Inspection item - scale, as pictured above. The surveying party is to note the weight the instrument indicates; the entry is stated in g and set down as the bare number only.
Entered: 900
